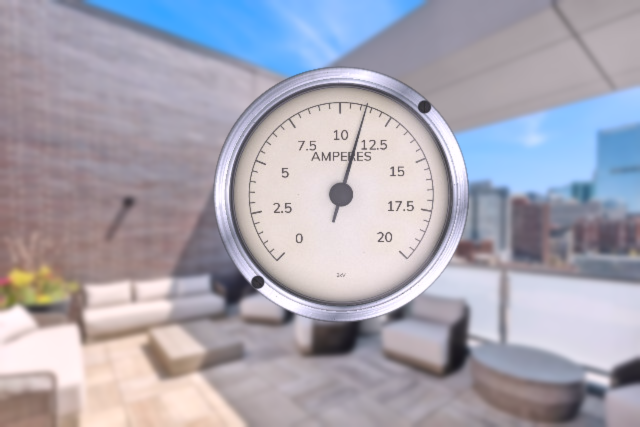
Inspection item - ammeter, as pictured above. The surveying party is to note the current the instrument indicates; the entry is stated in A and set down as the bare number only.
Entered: 11.25
